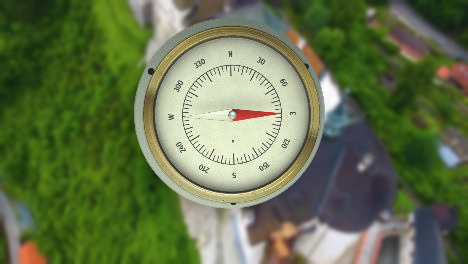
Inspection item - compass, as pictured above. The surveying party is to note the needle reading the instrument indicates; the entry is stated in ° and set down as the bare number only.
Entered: 90
